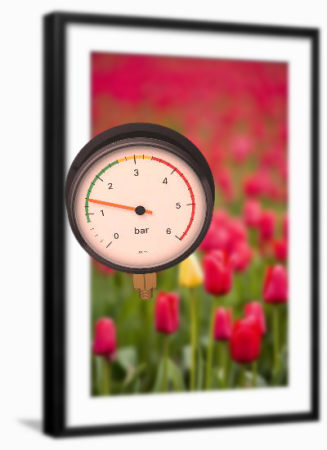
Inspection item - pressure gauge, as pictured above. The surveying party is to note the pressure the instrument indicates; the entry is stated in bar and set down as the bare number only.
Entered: 1.4
